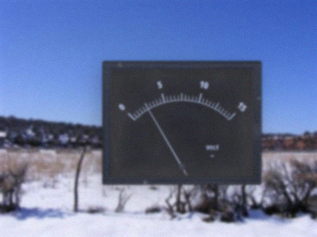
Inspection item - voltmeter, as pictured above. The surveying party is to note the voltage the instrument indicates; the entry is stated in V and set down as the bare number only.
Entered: 2.5
